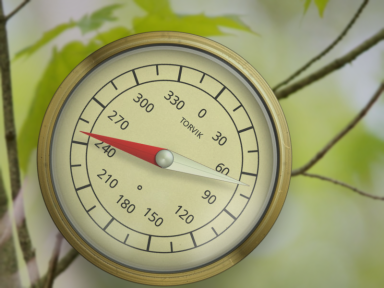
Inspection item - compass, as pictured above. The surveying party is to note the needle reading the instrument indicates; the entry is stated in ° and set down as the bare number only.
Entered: 247.5
